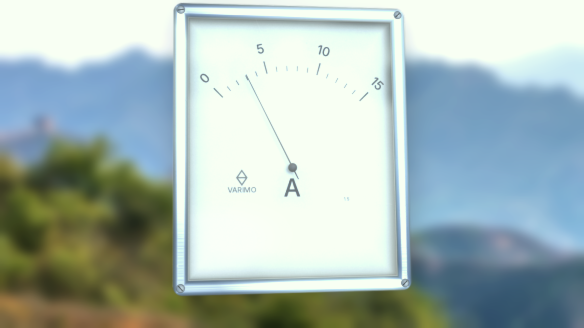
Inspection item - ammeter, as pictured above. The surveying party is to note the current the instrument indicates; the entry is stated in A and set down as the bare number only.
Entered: 3
